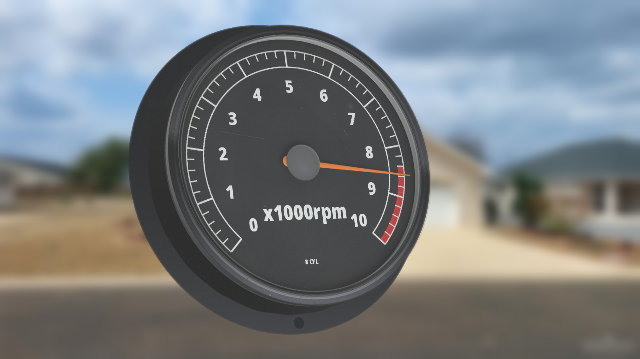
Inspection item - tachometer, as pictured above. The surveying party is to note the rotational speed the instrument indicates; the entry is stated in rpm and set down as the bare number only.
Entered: 8600
